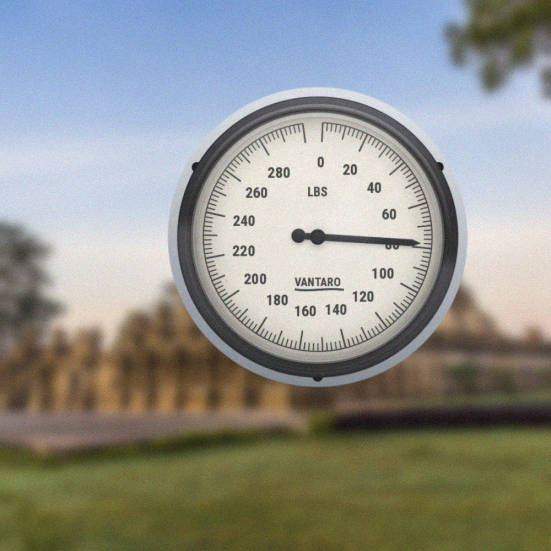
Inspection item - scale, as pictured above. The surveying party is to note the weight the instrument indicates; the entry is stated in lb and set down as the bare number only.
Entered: 78
